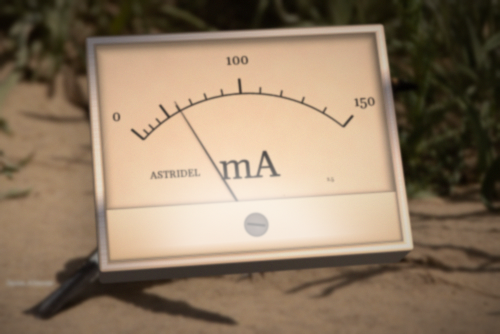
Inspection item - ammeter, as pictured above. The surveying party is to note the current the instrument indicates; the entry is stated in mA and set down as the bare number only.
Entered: 60
